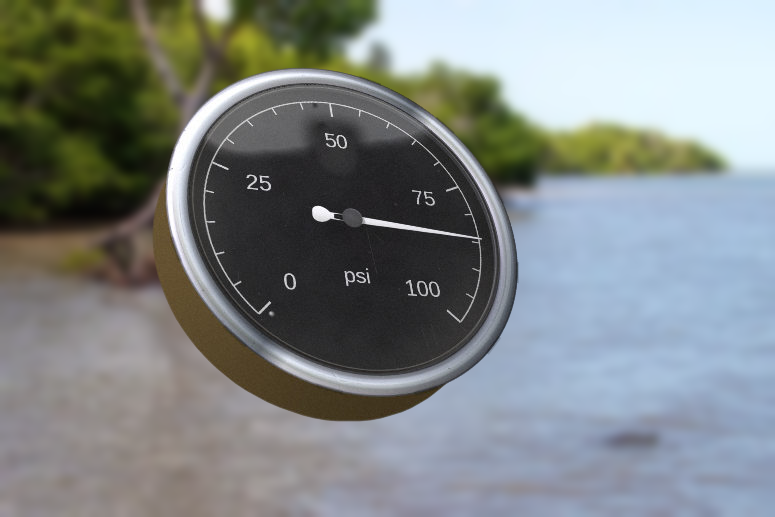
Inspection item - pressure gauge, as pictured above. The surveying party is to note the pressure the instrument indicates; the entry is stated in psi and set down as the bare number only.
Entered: 85
